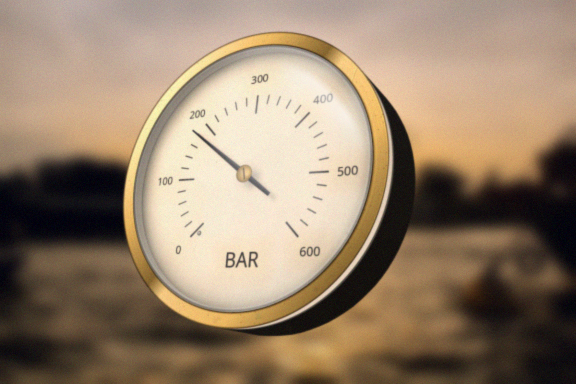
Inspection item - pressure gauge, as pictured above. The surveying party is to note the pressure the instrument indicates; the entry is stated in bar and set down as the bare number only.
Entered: 180
